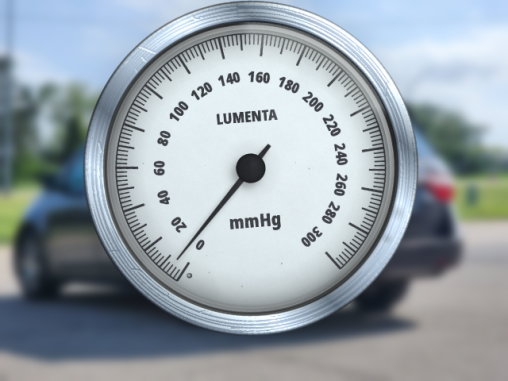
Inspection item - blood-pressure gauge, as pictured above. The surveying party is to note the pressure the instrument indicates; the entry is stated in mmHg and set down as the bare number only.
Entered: 6
